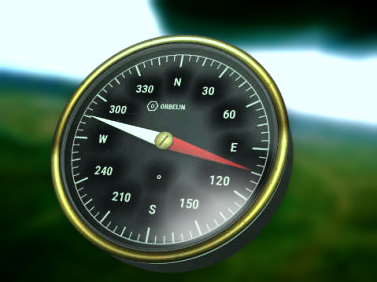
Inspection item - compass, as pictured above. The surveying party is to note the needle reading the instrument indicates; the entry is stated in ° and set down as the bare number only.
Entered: 105
